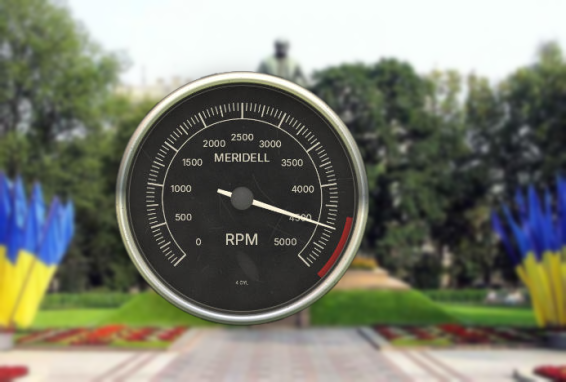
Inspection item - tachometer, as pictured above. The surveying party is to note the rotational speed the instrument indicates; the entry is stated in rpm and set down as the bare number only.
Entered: 4500
